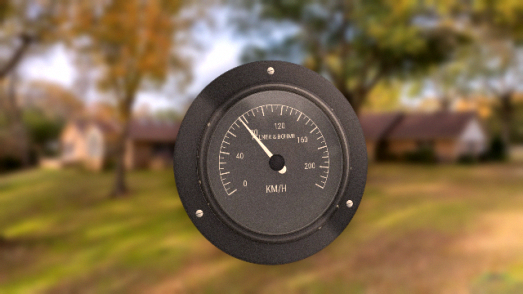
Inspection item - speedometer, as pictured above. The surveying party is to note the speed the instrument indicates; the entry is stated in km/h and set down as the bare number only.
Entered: 75
